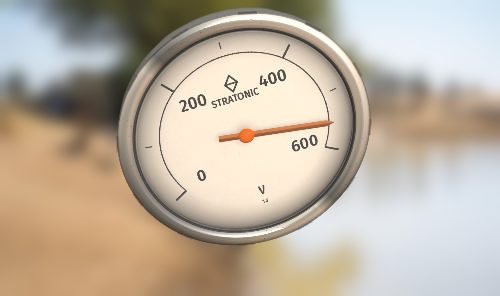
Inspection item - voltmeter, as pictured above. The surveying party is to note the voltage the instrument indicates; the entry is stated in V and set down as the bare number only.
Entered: 550
